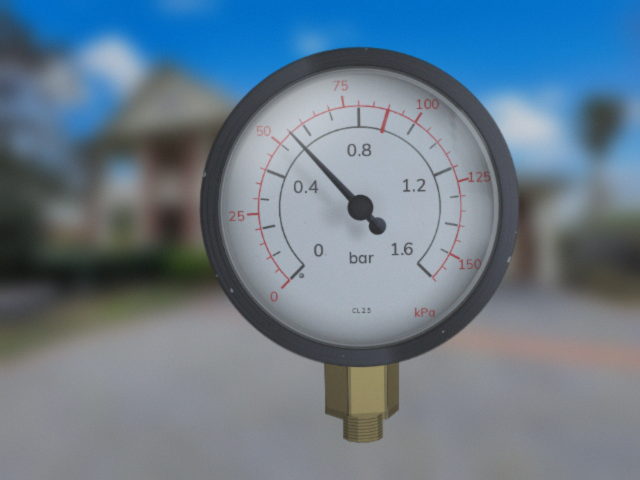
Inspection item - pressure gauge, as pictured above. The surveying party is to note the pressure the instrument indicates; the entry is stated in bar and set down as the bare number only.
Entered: 0.55
